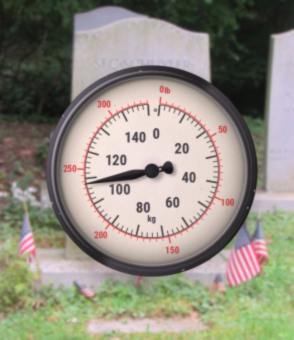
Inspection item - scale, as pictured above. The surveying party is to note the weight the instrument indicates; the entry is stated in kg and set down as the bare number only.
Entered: 108
